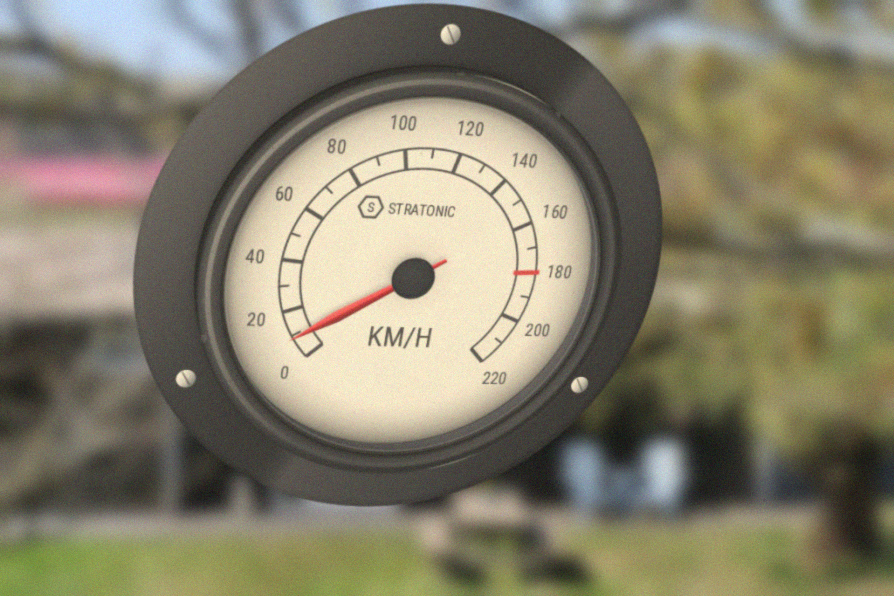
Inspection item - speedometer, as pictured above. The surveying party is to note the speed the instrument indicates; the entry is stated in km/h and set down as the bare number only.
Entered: 10
